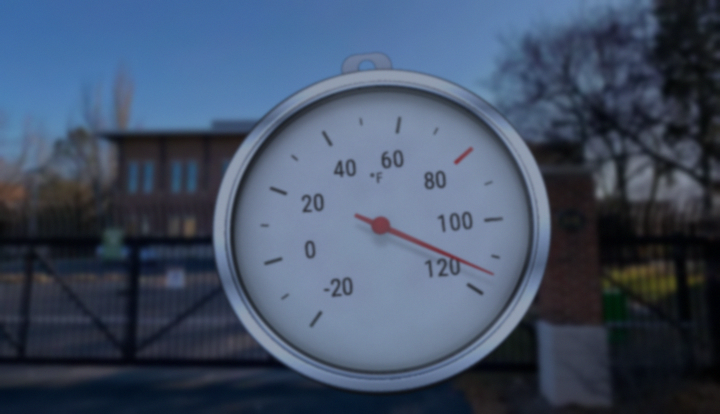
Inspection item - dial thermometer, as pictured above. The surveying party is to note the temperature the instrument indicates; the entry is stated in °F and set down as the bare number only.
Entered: 115
